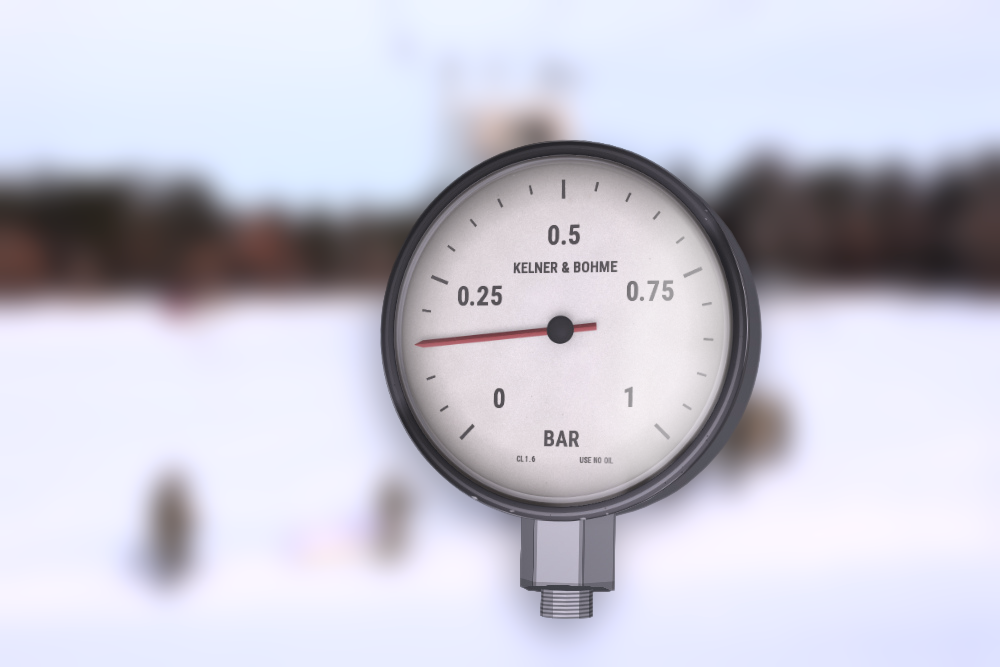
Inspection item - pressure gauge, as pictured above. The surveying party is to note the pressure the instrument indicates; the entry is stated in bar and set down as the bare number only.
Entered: 0.15
